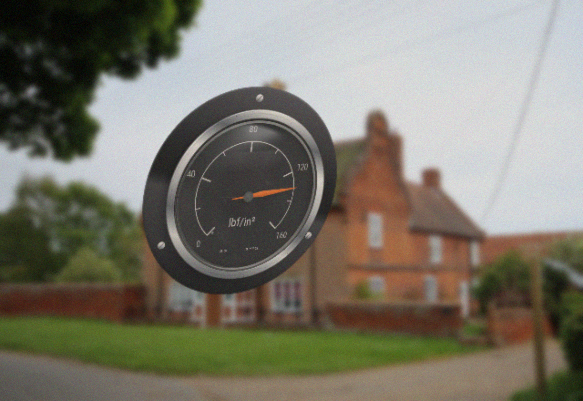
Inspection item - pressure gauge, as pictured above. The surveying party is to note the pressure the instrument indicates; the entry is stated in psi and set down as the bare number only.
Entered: 130
